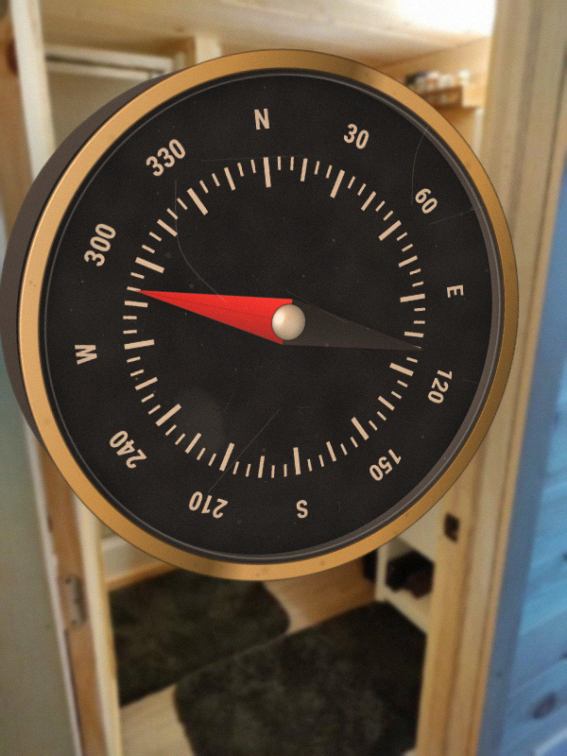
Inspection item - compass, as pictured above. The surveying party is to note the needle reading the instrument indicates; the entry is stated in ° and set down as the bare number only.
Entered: 290
